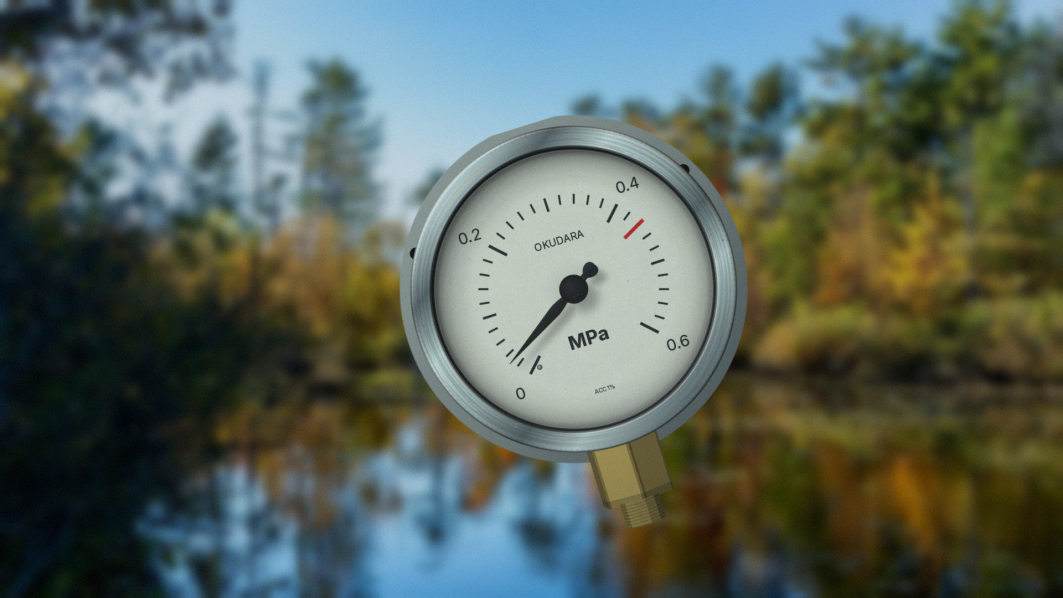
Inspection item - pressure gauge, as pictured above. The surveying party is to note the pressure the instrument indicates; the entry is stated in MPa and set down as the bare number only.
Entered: 0.03
